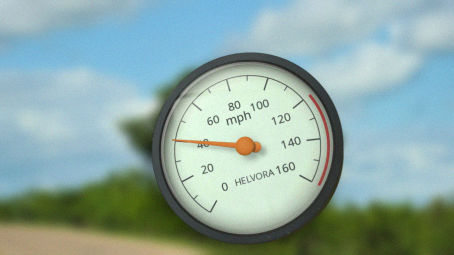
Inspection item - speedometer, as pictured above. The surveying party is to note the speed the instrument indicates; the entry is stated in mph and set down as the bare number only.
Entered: 40
